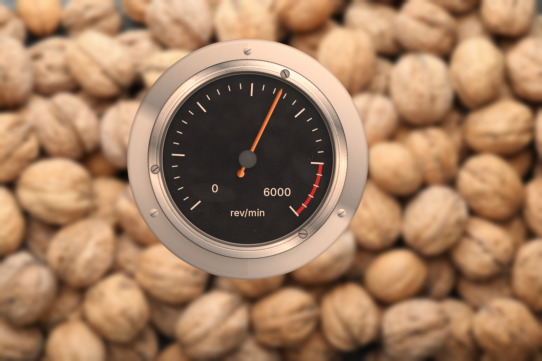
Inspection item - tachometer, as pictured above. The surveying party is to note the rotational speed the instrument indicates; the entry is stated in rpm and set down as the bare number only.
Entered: 3500
